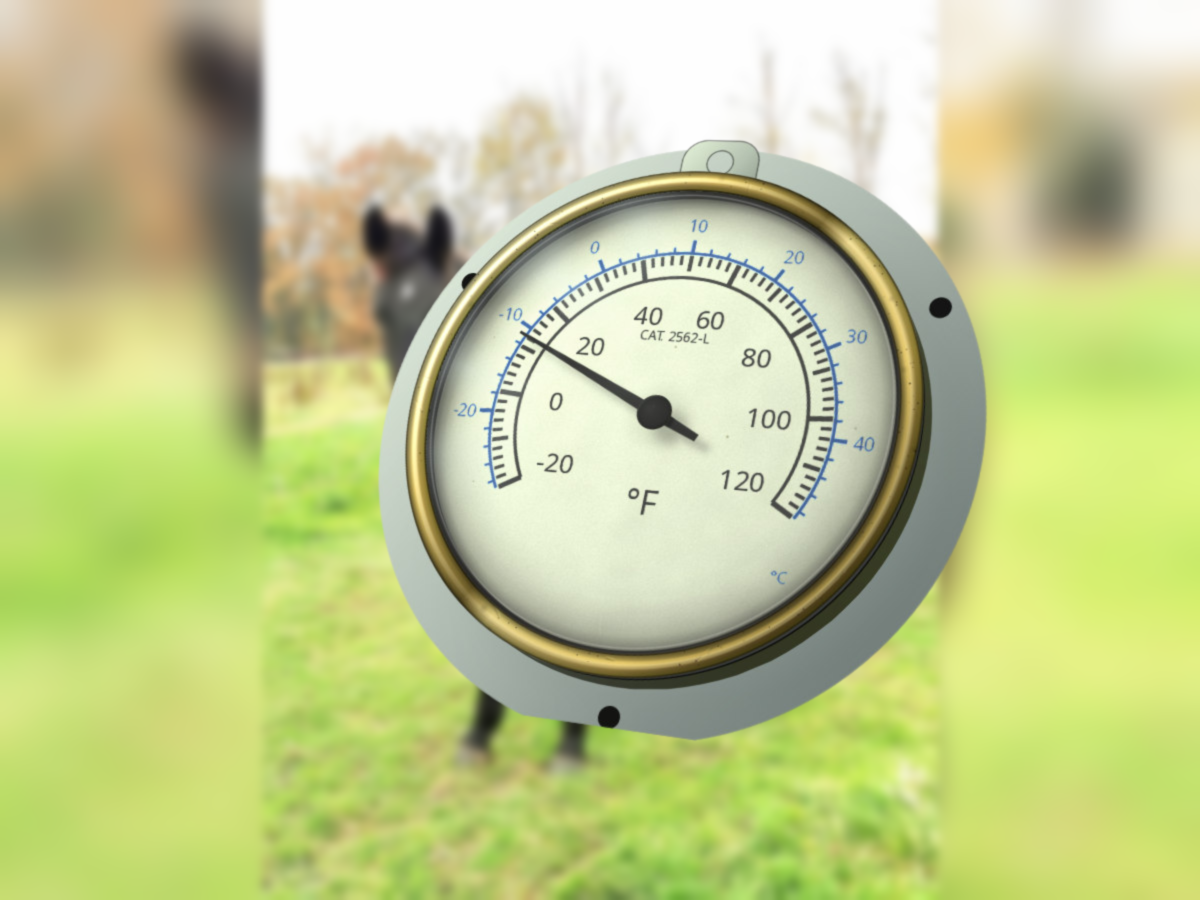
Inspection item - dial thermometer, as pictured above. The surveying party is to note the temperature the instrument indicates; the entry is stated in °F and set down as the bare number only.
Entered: 12
